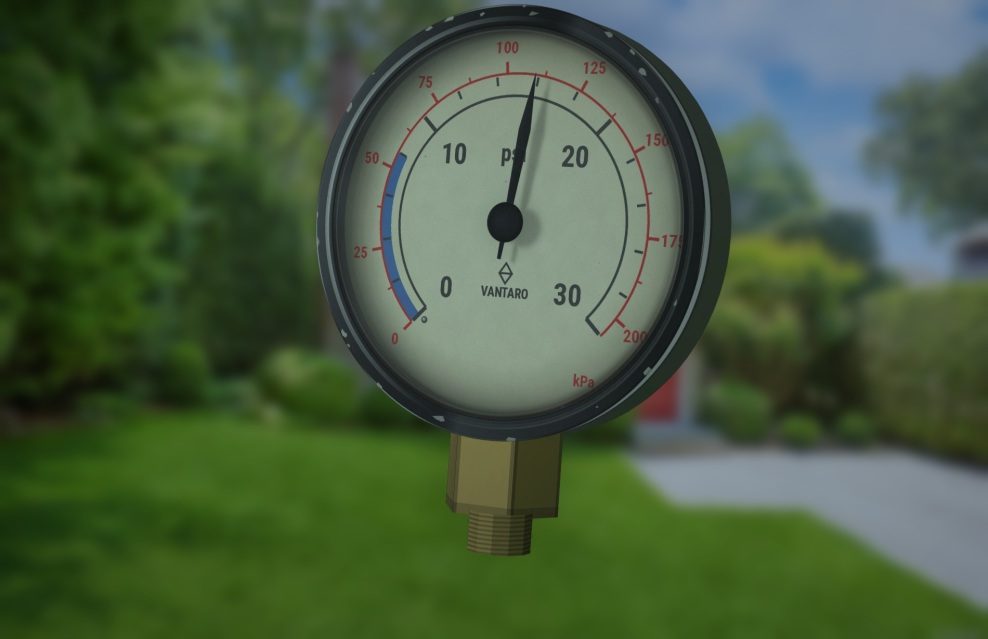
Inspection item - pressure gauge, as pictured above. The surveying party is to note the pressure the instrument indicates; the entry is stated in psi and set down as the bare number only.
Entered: 16
